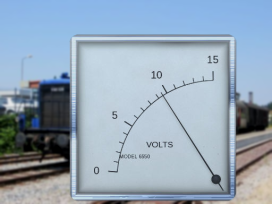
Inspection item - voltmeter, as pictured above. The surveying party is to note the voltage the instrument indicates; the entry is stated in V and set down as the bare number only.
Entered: 9.5
